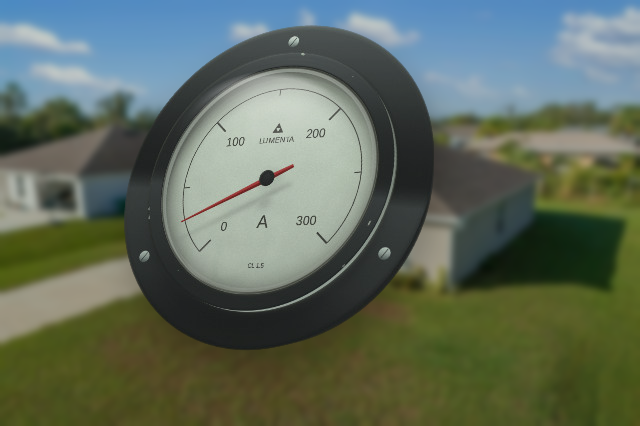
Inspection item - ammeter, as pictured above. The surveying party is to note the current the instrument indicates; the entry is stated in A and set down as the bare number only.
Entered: 25
